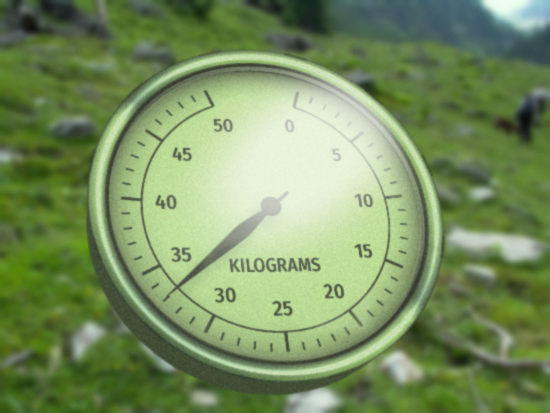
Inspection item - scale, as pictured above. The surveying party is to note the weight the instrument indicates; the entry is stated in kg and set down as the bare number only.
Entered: 33
